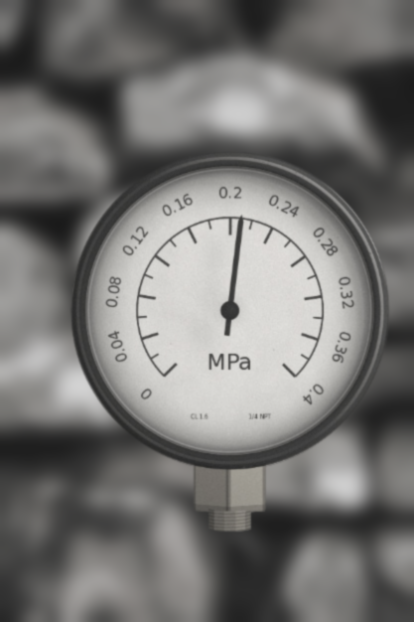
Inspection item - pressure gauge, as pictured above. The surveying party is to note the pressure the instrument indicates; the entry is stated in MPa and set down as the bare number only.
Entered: 0.21
